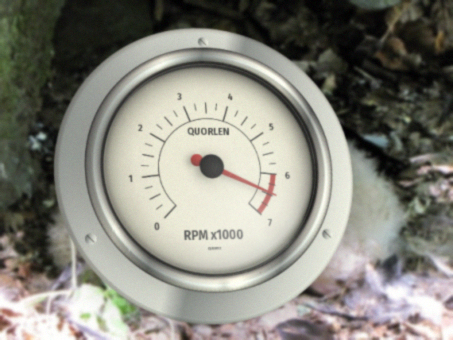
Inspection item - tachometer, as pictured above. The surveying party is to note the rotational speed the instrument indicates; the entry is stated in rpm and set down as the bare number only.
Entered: 6500
